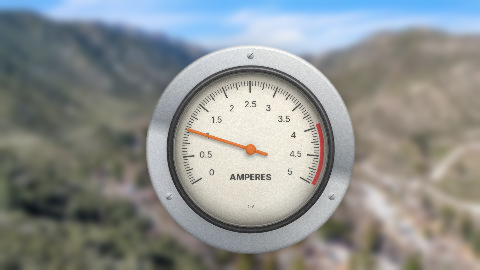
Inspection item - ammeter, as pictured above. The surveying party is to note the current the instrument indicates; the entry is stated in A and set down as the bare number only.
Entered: 1
